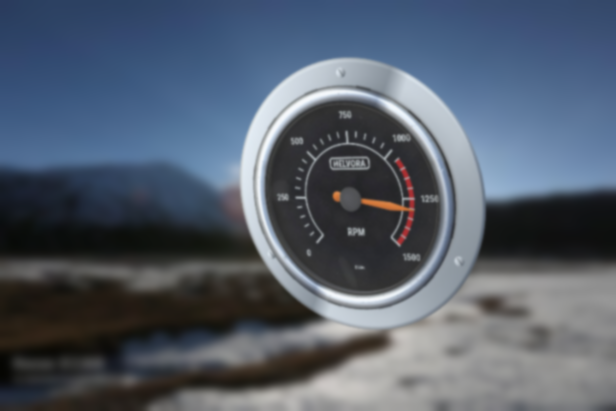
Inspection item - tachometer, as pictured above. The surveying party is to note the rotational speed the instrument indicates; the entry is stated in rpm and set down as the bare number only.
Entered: 1300
